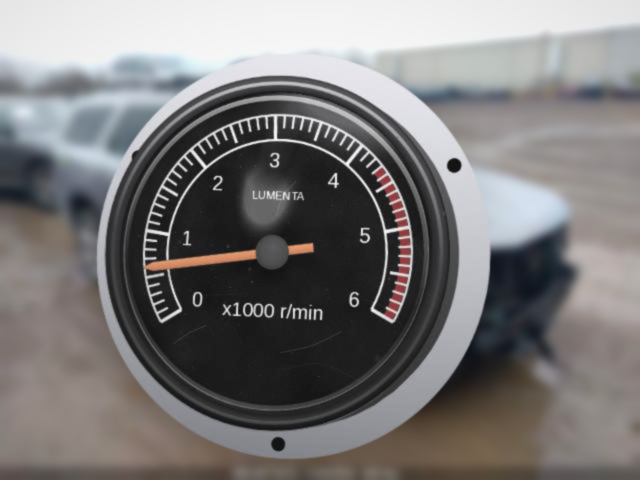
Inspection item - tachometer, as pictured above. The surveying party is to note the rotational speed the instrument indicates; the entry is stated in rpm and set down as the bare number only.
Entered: 600
